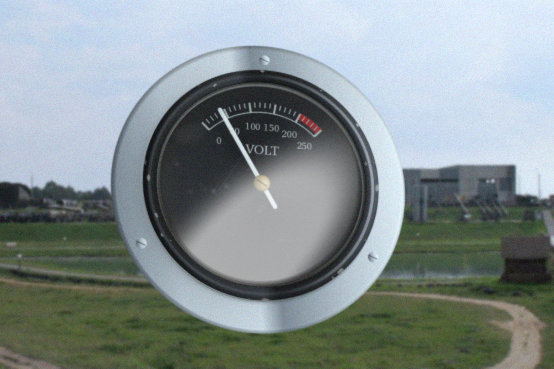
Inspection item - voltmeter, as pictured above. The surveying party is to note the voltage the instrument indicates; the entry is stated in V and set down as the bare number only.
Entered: 40
